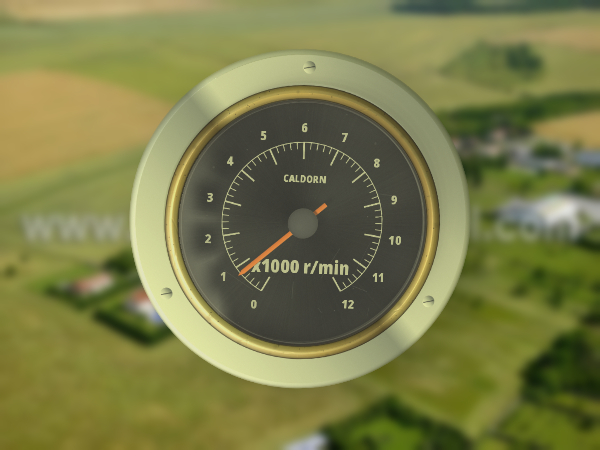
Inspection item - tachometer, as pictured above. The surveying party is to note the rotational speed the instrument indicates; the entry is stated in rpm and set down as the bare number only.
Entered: 800
